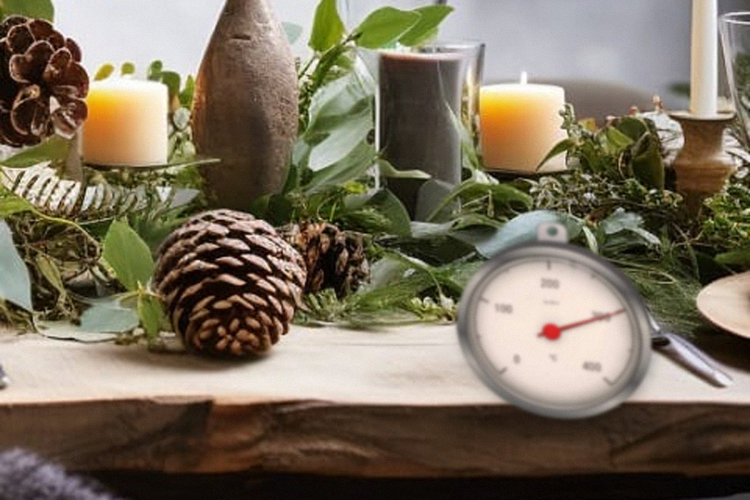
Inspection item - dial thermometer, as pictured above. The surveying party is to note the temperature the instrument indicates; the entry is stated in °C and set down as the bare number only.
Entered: 300
